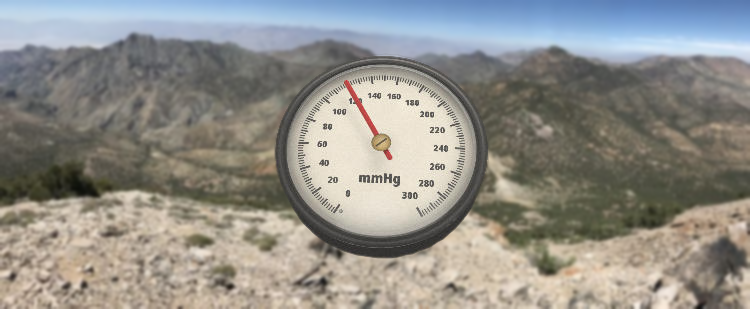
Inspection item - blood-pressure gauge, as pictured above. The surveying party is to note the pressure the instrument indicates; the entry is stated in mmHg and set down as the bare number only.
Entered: 120
